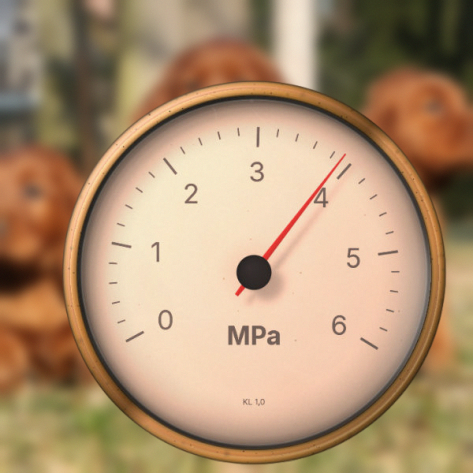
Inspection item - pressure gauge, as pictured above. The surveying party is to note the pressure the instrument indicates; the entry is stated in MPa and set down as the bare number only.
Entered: 3.9
